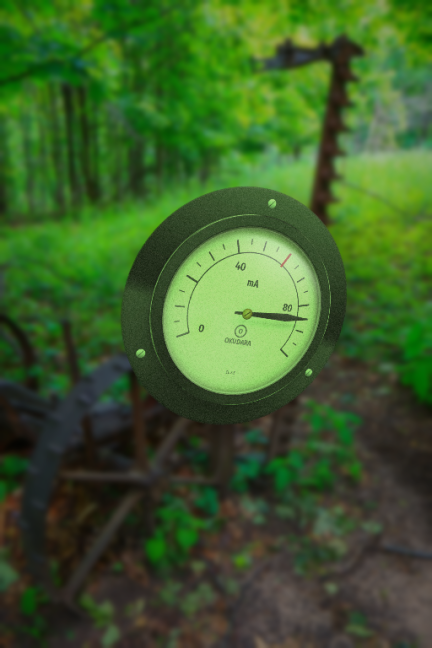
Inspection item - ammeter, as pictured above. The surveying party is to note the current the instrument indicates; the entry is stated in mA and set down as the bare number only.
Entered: 85
